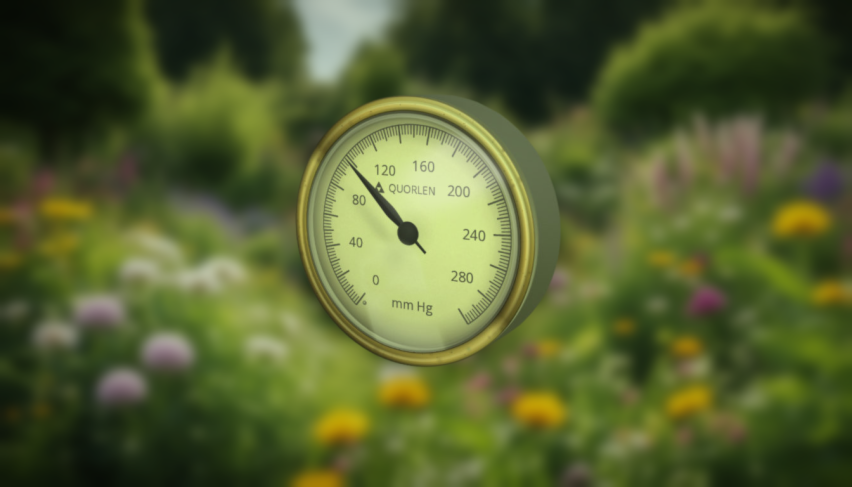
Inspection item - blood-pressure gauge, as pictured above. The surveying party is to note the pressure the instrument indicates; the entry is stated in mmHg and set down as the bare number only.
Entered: 100
